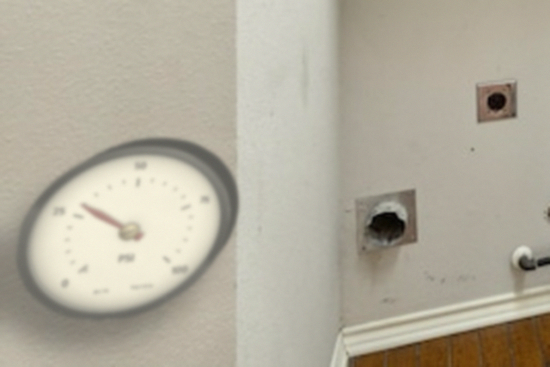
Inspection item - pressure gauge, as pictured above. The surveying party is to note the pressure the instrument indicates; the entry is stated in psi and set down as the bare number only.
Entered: 30
